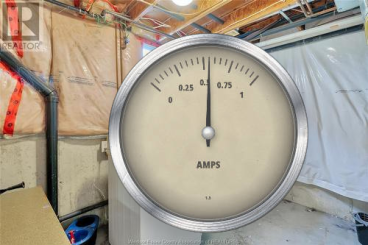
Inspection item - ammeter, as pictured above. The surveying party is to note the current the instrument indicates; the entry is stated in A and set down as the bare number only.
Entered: 0.55
